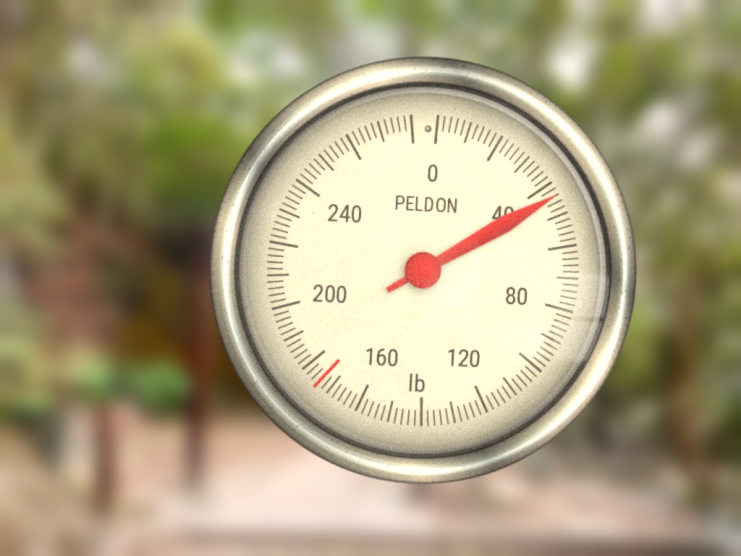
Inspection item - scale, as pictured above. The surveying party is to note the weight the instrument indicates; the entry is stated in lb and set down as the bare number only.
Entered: 44
